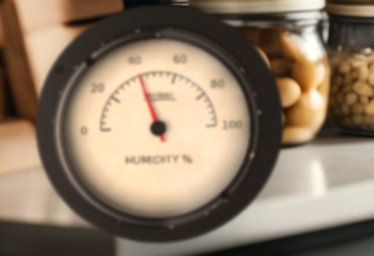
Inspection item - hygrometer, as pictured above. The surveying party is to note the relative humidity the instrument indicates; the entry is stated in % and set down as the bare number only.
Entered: 40
